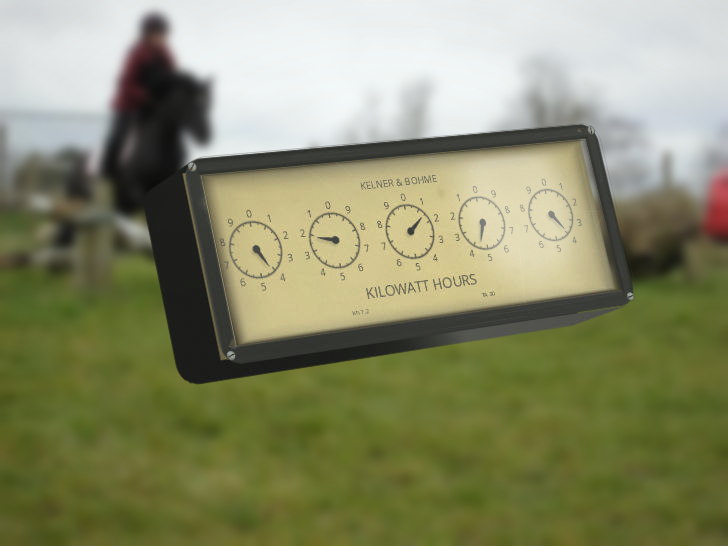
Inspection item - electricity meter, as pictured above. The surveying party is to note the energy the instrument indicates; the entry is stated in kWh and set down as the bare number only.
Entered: 42144
